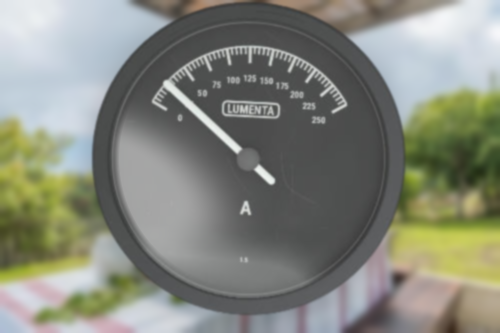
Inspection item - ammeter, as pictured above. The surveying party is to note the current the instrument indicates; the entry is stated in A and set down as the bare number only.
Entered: 25
